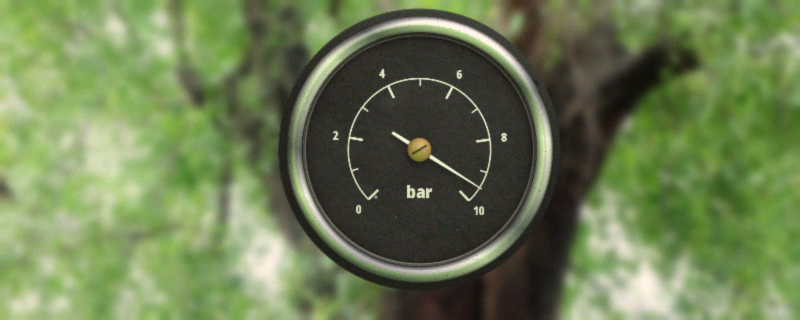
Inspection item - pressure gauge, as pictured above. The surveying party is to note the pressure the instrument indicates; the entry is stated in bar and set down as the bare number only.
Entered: 9.5
